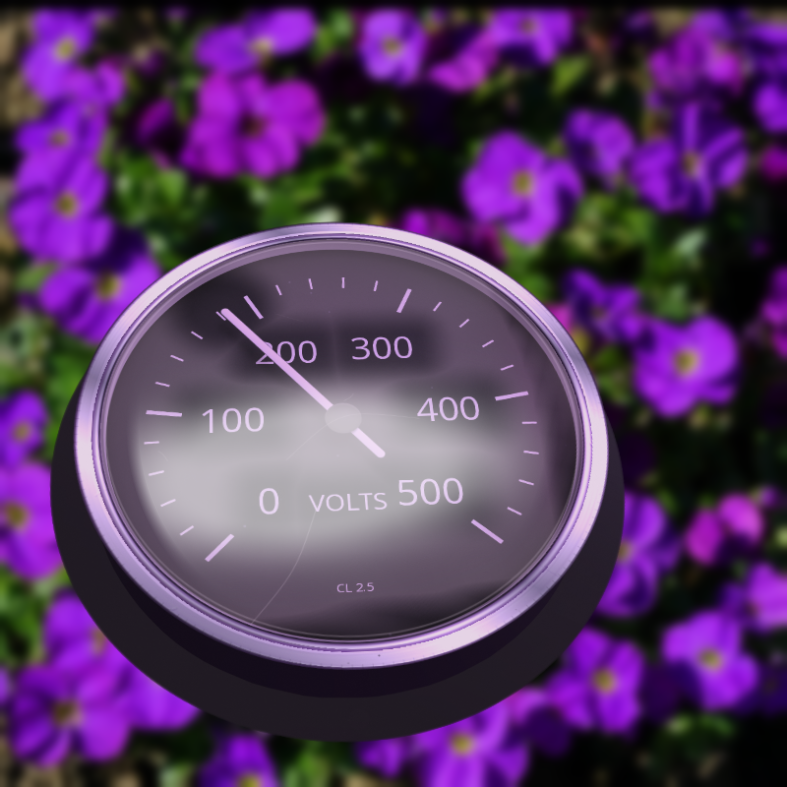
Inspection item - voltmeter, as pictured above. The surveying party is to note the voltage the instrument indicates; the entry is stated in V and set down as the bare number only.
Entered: 180
